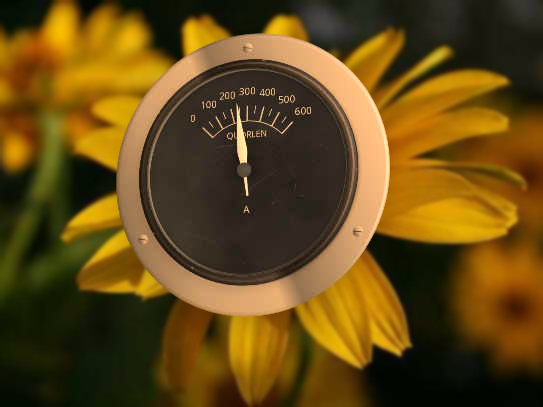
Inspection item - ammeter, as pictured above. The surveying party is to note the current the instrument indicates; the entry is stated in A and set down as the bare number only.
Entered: 250
